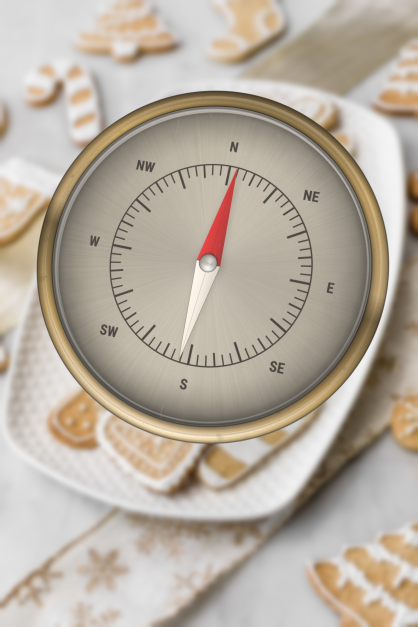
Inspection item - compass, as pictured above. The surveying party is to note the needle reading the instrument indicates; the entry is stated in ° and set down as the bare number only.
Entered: 5
